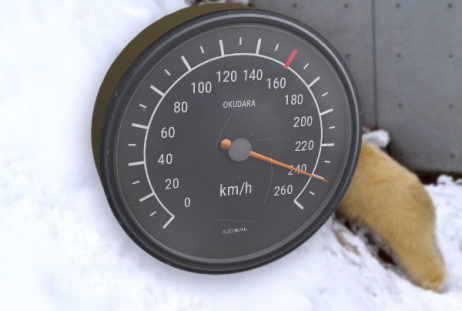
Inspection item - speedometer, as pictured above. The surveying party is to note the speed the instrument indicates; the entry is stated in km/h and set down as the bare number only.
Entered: 240
